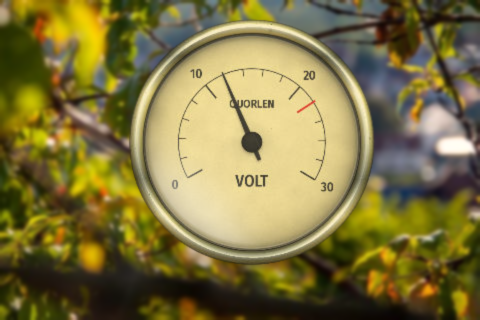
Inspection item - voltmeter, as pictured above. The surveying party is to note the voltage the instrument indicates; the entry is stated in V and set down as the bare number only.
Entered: 12
